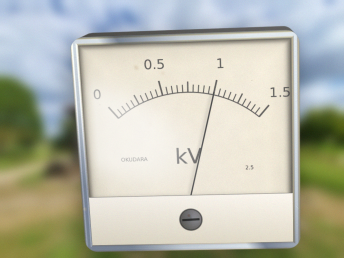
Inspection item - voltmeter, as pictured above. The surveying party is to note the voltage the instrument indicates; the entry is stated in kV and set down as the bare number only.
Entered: 1
